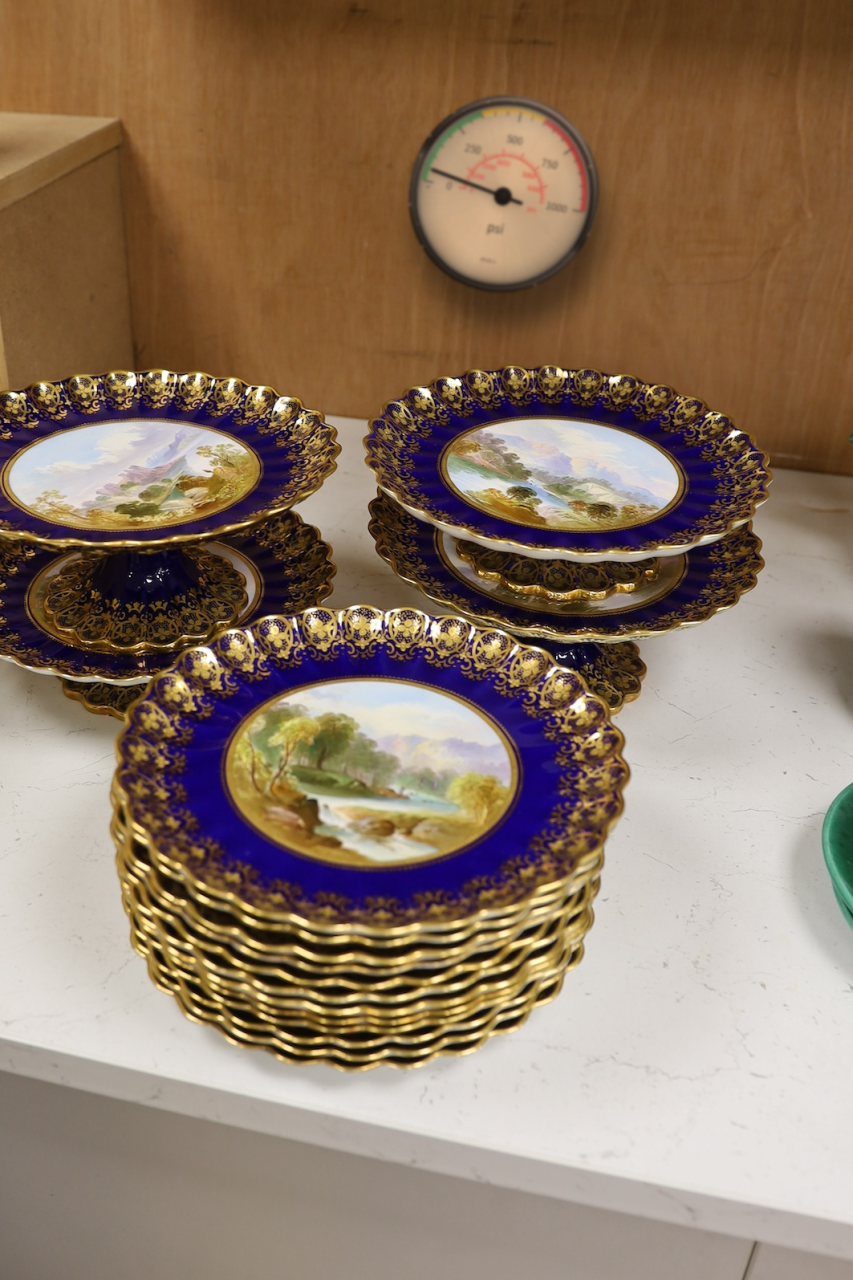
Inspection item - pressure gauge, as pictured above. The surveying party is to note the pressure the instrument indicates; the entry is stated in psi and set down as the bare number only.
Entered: 50
